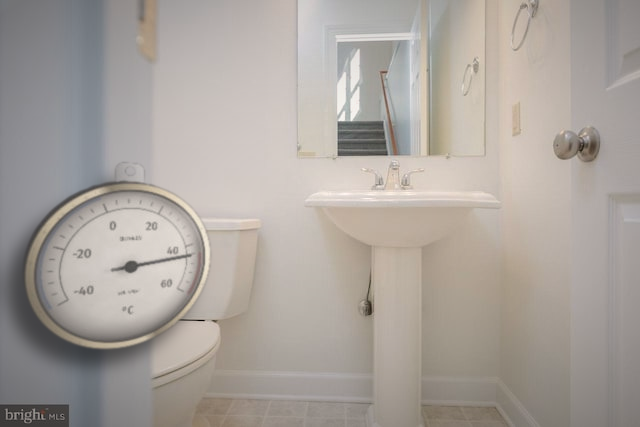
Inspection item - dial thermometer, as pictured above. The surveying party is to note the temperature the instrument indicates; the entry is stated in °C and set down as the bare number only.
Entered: 44
